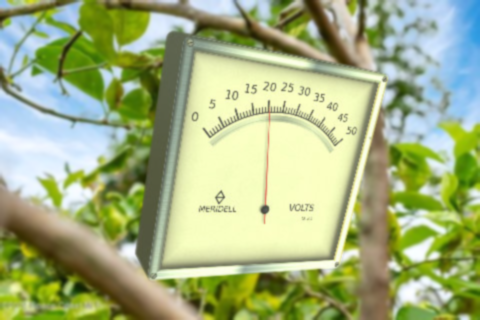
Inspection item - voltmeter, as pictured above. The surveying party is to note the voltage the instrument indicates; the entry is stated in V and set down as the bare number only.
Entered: 20
